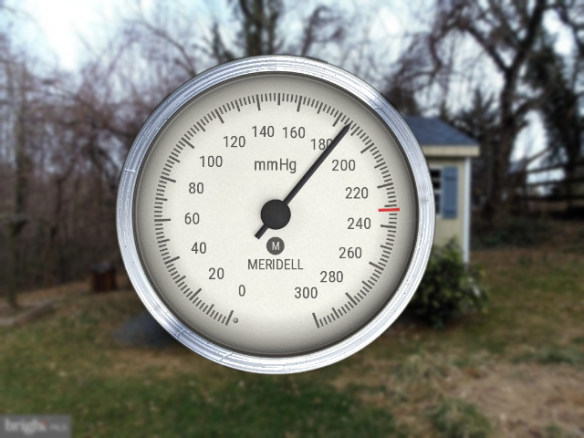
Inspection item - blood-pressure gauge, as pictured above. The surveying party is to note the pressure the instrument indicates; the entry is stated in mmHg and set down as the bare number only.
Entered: 186
